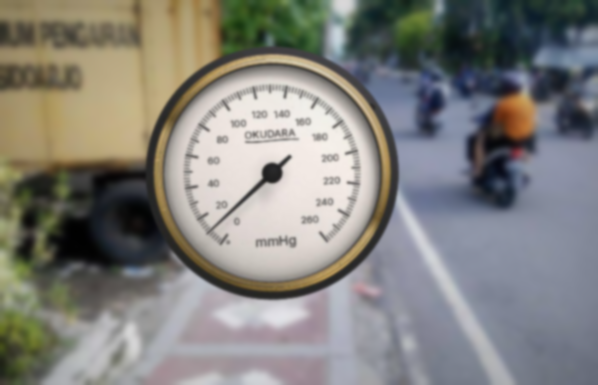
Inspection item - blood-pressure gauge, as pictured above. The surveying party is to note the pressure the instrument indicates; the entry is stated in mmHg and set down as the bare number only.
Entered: 10
